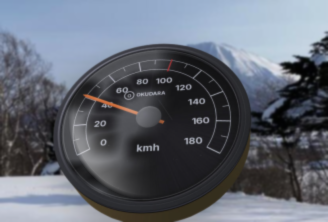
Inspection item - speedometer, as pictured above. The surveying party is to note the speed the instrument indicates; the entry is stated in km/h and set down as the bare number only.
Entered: 40
